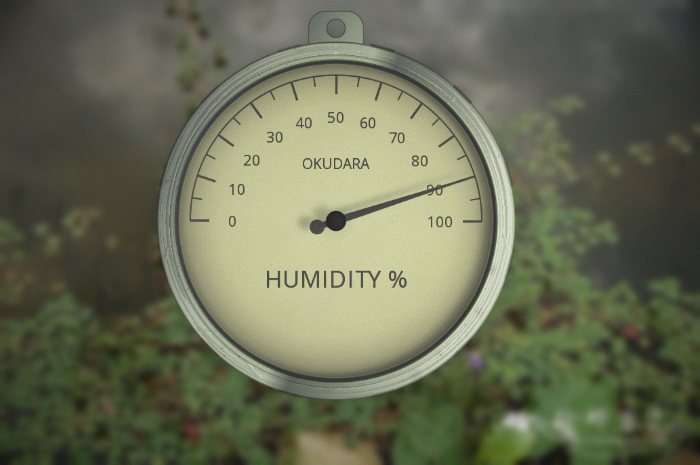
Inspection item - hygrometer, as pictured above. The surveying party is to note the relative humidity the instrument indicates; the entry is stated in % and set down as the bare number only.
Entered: 90
